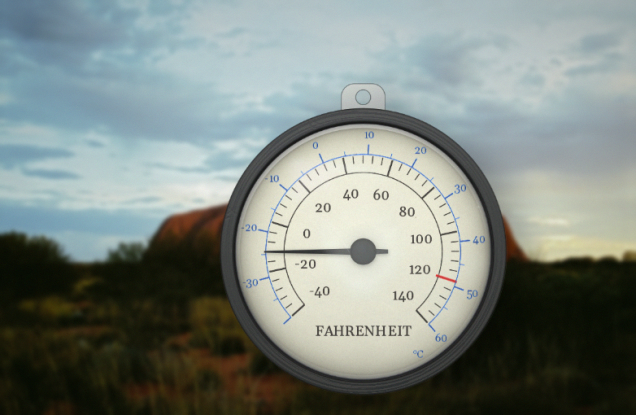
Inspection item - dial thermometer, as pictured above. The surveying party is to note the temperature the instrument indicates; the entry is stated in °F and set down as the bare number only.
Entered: -12
